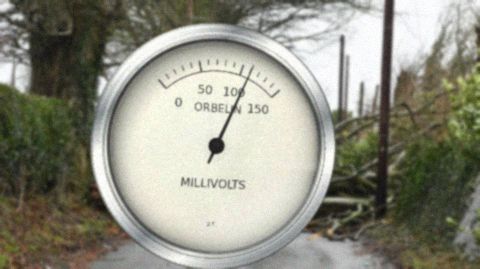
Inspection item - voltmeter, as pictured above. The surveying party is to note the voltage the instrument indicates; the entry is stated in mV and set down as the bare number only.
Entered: 110
